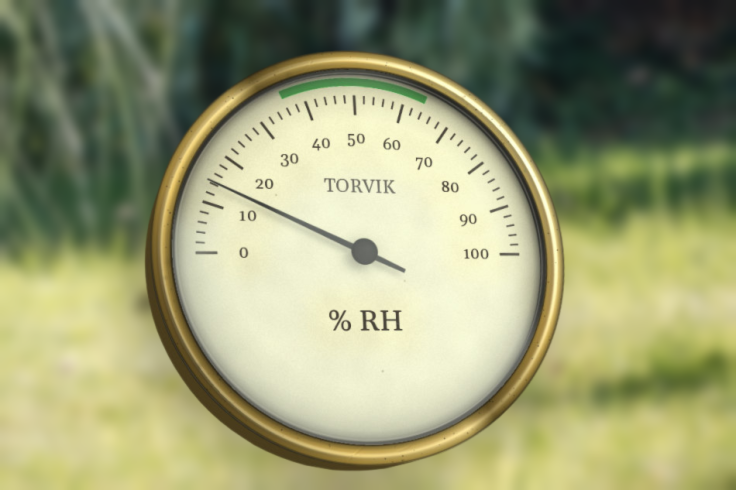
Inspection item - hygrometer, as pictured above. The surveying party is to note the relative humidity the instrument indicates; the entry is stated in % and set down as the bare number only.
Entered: 14
